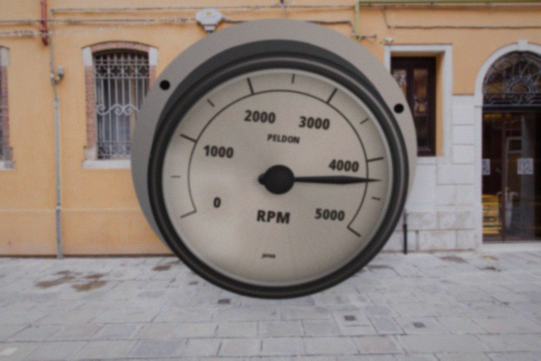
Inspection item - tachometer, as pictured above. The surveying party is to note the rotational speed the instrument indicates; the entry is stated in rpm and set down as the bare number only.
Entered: 4250
